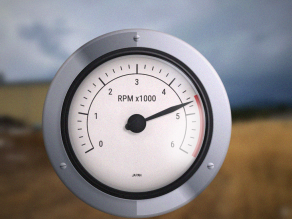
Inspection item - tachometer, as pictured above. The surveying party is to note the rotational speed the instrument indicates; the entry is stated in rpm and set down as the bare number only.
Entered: 4700
